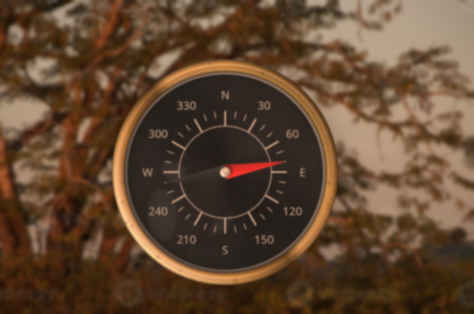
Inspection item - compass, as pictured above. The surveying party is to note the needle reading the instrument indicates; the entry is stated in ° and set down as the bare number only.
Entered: 80
